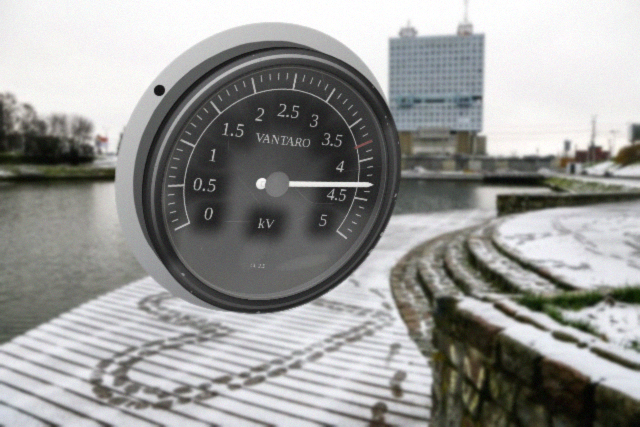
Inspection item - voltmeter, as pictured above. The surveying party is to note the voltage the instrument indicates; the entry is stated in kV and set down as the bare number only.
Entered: 4.3
